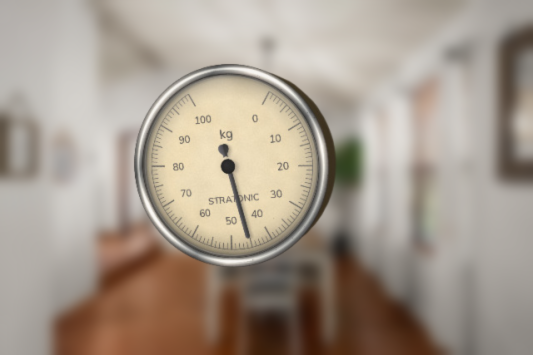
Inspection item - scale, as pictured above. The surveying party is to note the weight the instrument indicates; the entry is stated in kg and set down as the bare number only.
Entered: 45
